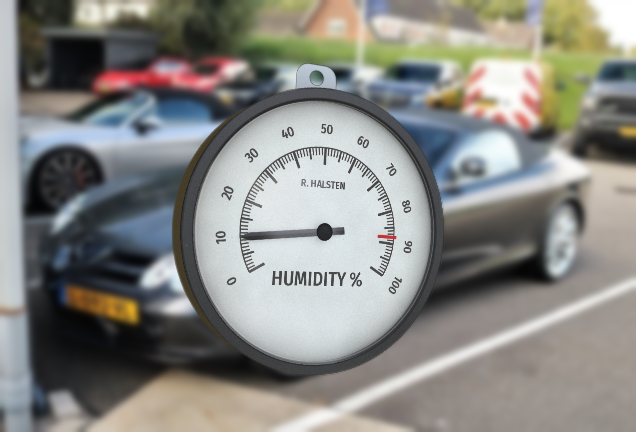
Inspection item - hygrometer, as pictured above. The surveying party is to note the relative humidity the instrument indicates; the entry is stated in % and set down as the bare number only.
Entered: 10
